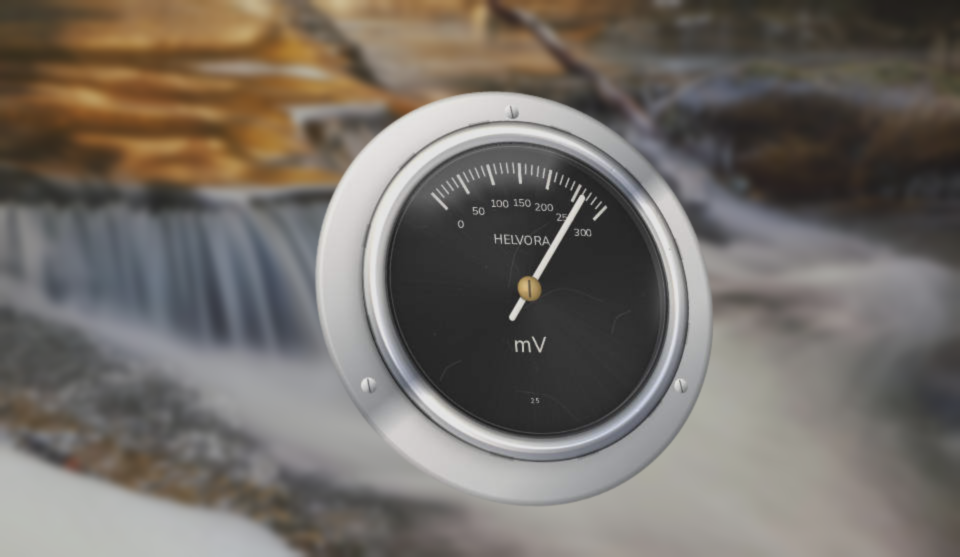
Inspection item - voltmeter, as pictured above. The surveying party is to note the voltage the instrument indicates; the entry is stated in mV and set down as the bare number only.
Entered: 260
